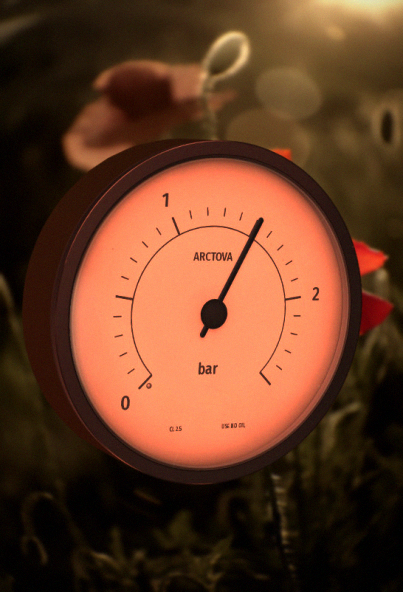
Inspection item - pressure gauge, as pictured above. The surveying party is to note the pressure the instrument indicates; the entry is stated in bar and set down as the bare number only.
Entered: 1.5
